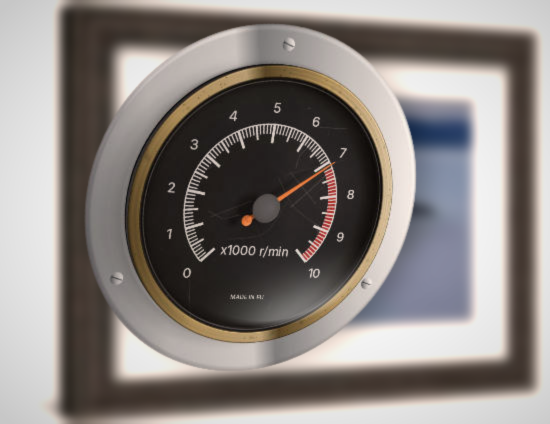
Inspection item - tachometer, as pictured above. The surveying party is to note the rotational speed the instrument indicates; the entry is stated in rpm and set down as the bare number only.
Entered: 7000
